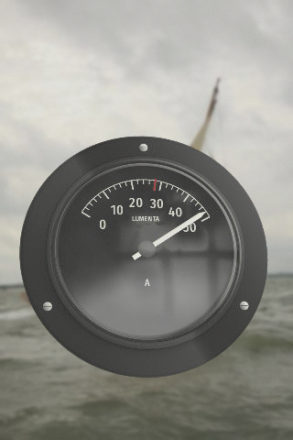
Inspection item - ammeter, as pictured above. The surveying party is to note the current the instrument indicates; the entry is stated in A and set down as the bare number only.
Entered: 48
